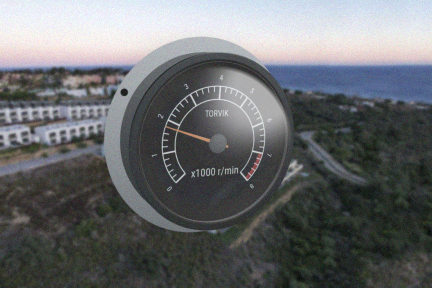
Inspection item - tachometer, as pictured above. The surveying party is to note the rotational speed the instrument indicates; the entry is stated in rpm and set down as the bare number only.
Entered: 1800
